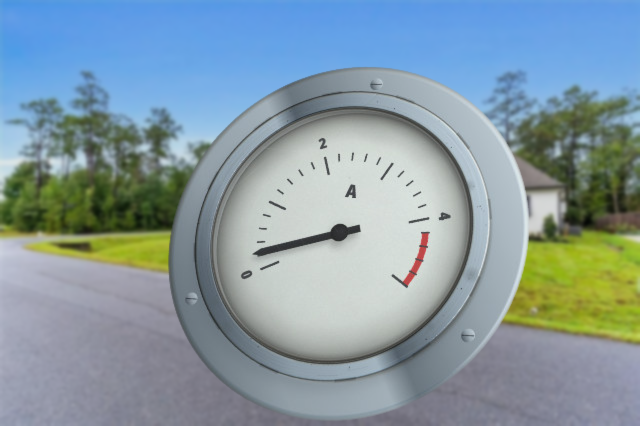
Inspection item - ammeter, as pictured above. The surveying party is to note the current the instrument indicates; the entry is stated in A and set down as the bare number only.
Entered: 0.2
